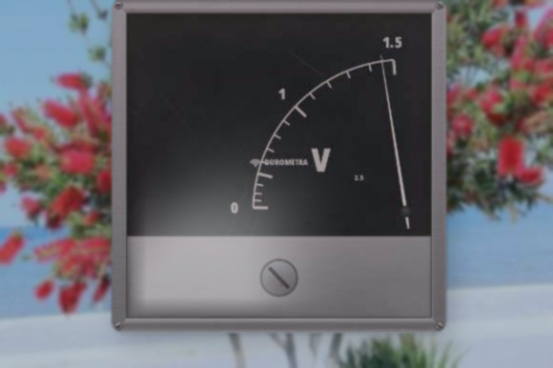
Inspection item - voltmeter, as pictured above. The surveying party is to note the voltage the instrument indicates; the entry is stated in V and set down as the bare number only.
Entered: 1.45
